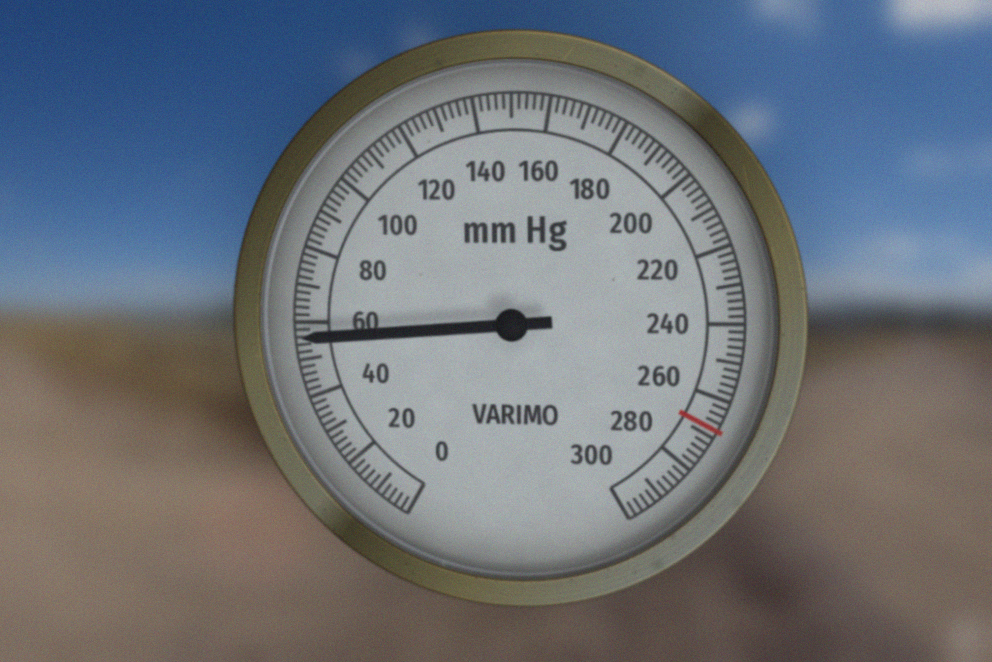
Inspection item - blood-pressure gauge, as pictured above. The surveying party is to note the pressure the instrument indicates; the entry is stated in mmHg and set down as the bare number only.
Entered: 56
